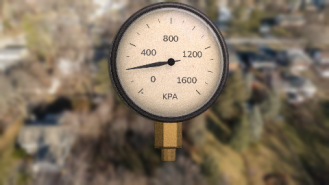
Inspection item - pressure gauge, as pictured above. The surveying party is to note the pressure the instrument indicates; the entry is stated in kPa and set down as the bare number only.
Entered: 200
